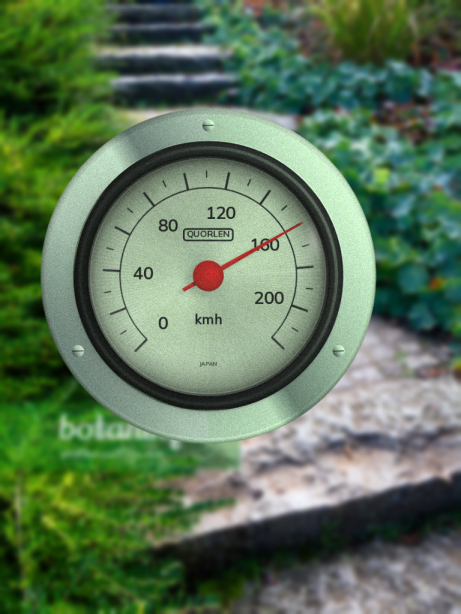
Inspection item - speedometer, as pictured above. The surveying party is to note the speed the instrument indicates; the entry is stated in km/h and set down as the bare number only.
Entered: 160
